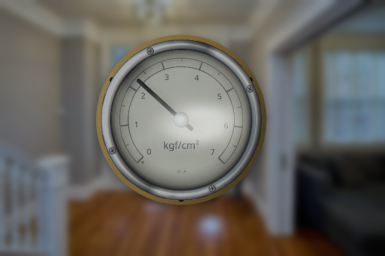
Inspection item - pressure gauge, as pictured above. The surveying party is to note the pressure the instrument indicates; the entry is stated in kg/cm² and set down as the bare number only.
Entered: 2.25
